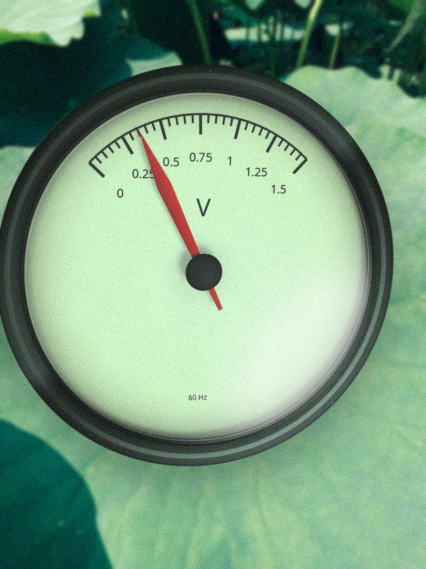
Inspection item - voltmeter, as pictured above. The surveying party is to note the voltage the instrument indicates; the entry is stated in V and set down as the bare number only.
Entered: 0.35
